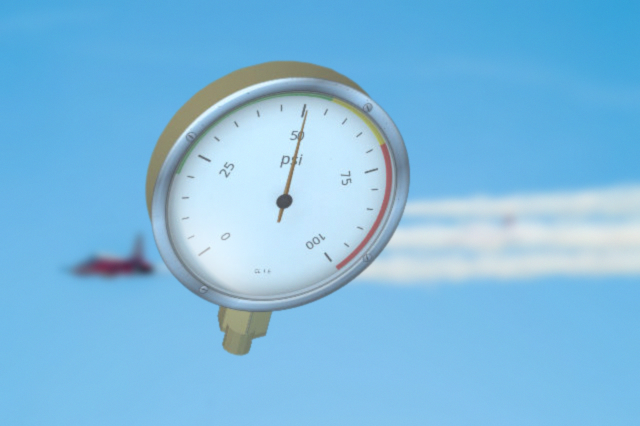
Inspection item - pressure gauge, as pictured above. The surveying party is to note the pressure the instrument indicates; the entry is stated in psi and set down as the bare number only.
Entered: 50
